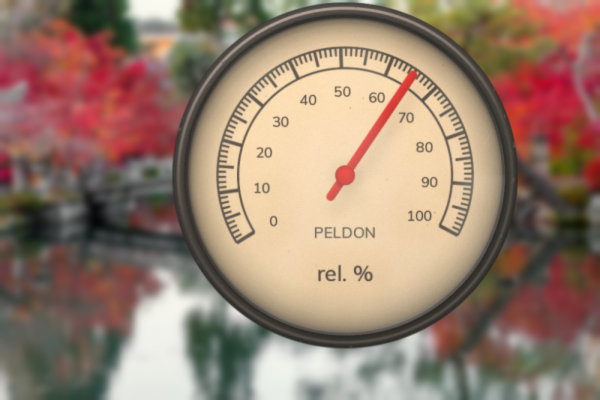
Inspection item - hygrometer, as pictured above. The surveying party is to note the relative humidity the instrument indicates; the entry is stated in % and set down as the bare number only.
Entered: 65
